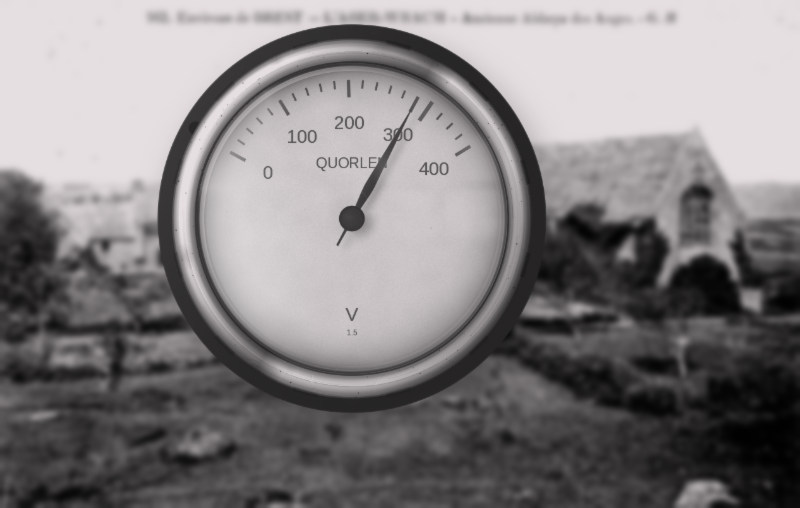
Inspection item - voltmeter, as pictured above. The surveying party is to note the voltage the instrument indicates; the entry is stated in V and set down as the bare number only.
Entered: 300
